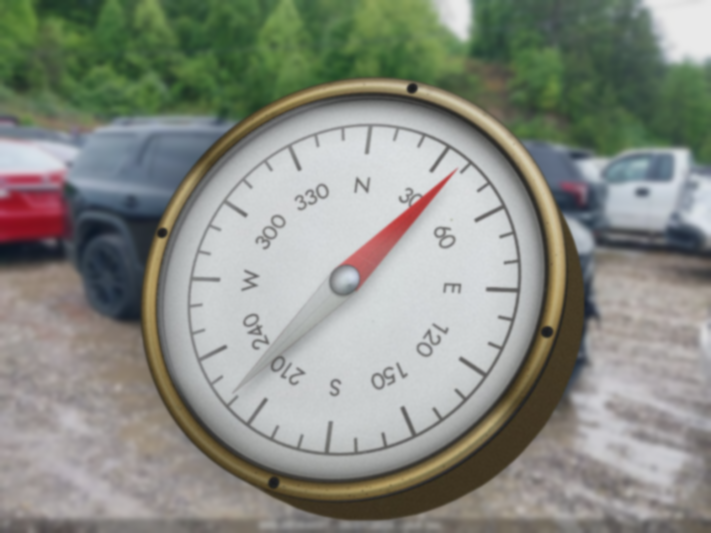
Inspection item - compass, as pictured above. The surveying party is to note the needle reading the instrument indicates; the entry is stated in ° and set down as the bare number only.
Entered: 40
